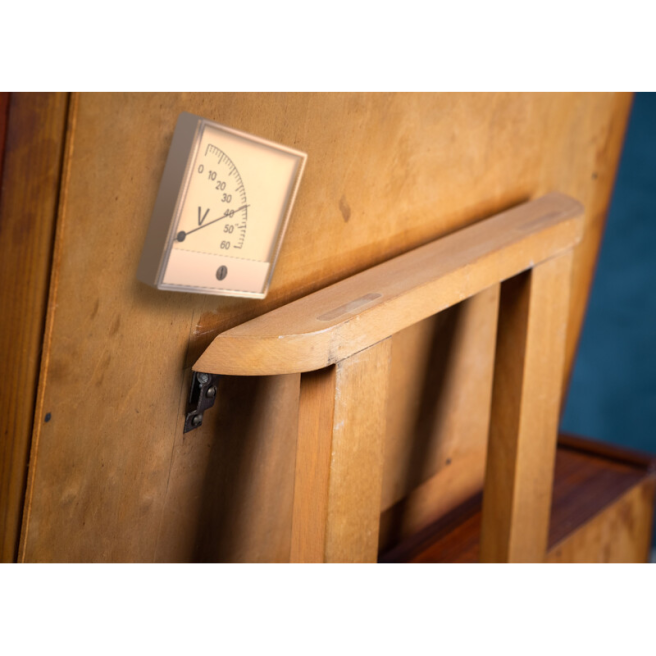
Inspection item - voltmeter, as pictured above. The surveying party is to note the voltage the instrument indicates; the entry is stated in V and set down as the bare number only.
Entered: 40
